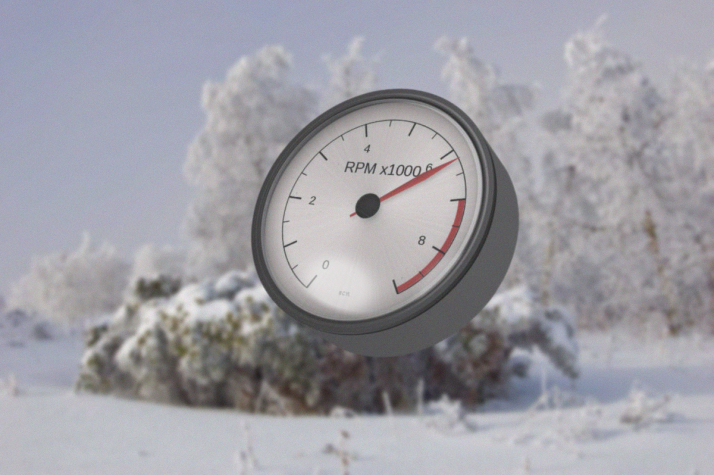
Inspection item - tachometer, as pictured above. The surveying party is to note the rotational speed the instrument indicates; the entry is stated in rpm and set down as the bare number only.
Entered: 6250
